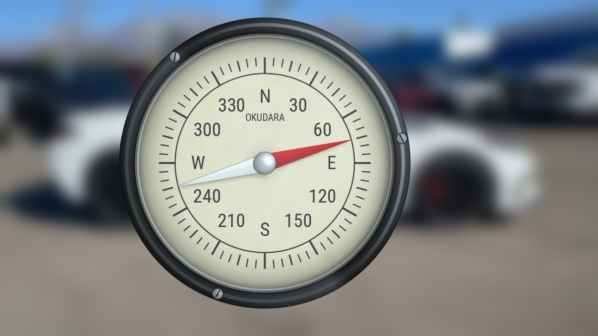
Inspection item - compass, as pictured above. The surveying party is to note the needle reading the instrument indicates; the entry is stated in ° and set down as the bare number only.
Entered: 75
